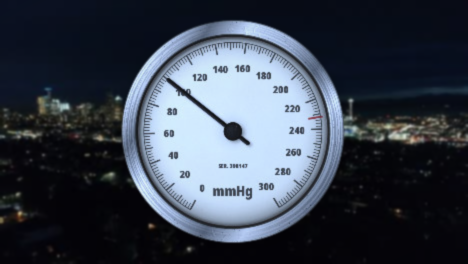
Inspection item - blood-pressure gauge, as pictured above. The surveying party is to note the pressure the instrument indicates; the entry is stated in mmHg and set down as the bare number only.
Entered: 100
